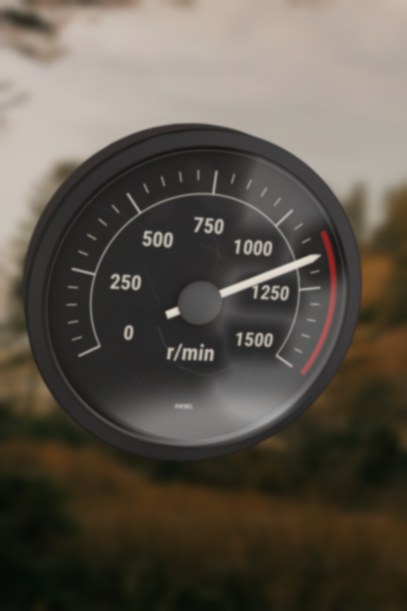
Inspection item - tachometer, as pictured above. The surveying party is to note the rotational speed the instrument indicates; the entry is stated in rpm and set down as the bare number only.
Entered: 1150
